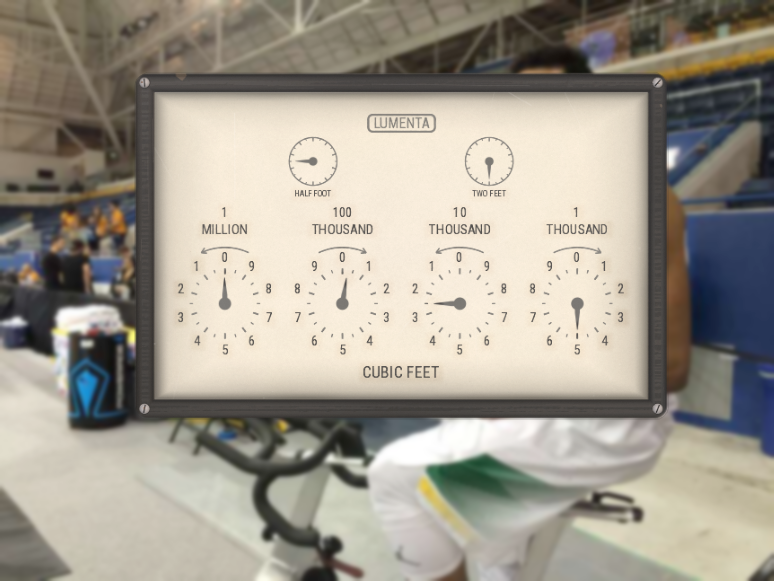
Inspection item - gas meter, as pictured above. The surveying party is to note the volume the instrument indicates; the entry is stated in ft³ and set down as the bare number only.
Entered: 2500
